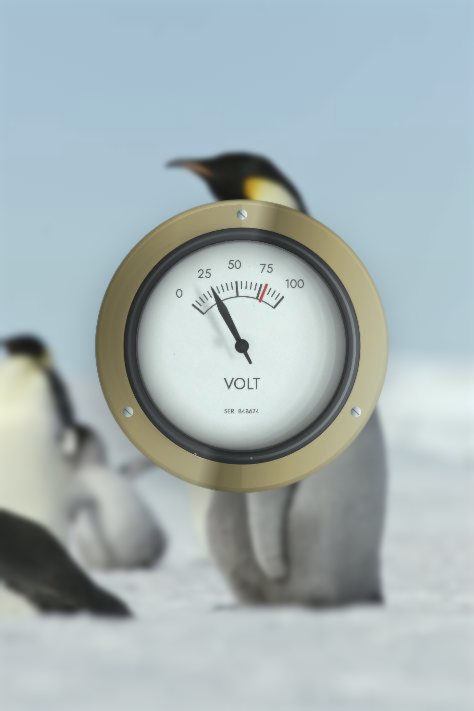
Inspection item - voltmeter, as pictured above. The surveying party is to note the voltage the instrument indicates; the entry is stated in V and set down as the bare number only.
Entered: 25
